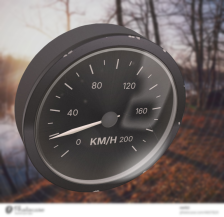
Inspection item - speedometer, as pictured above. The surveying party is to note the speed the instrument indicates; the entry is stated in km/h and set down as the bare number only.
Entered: 20
